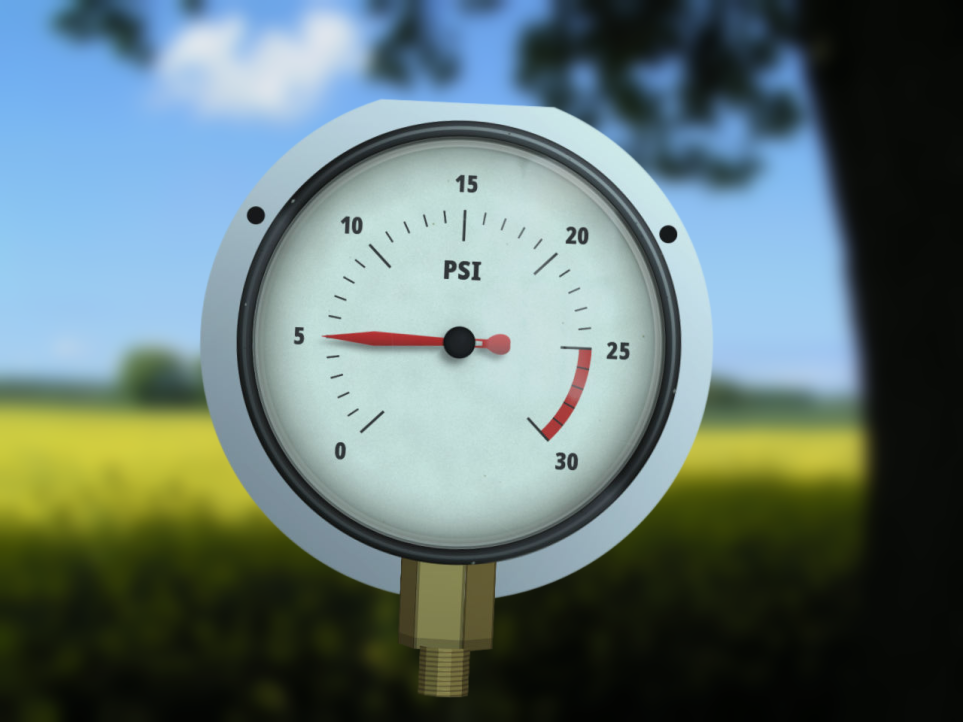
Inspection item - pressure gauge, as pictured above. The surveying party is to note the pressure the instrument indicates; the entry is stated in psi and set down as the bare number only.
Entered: 5
